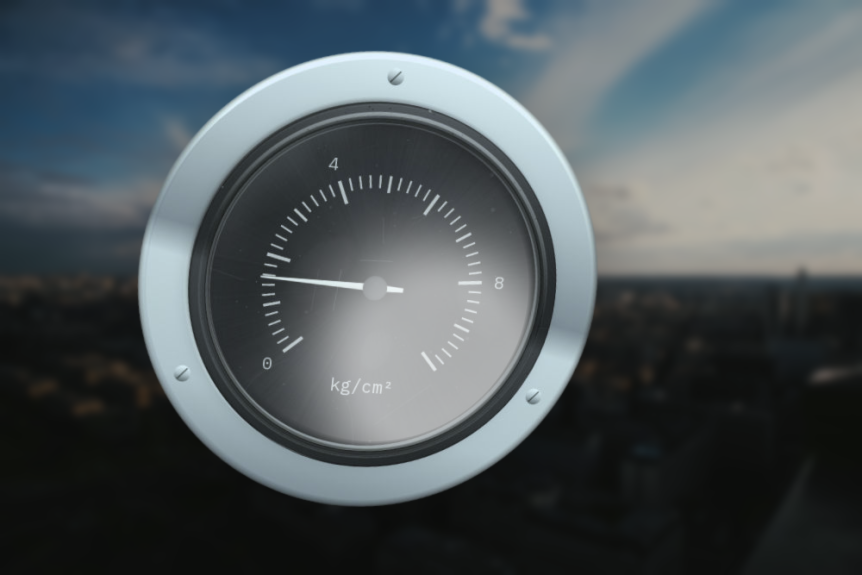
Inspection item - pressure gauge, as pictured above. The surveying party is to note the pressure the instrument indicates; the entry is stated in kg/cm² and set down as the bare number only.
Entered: 1.6
